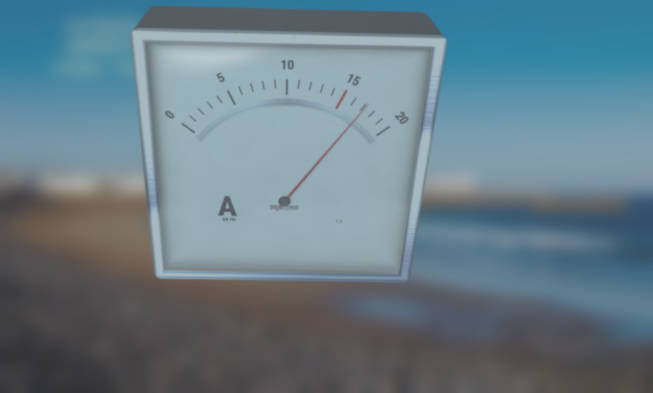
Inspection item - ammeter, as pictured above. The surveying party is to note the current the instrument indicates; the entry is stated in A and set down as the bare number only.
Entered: 17
